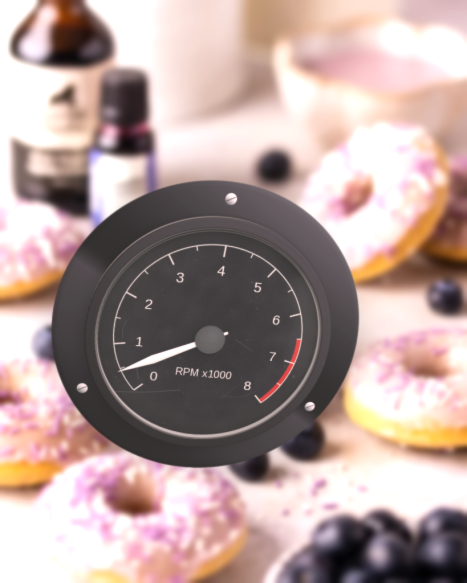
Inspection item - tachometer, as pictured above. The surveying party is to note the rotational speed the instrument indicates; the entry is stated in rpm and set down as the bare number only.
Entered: 500
